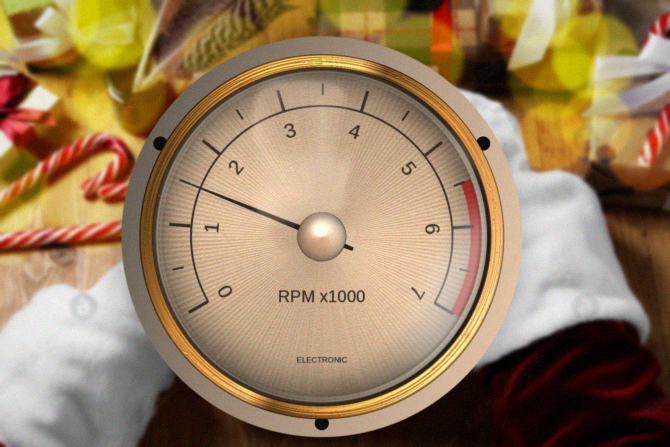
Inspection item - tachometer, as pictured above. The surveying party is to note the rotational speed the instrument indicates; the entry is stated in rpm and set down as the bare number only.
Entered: 1500
